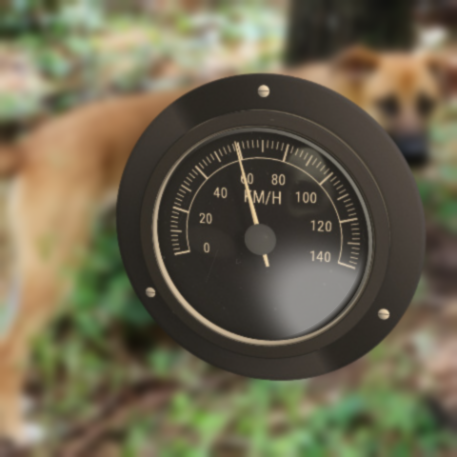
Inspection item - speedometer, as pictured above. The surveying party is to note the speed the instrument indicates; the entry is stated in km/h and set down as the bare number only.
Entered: 60
